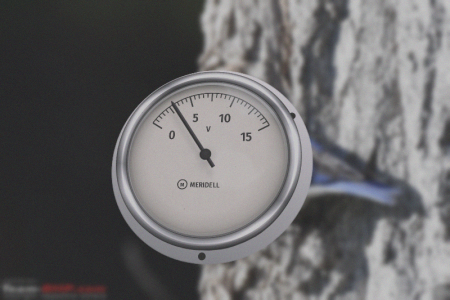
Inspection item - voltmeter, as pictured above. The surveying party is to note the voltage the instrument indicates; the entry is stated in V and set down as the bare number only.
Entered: 3
